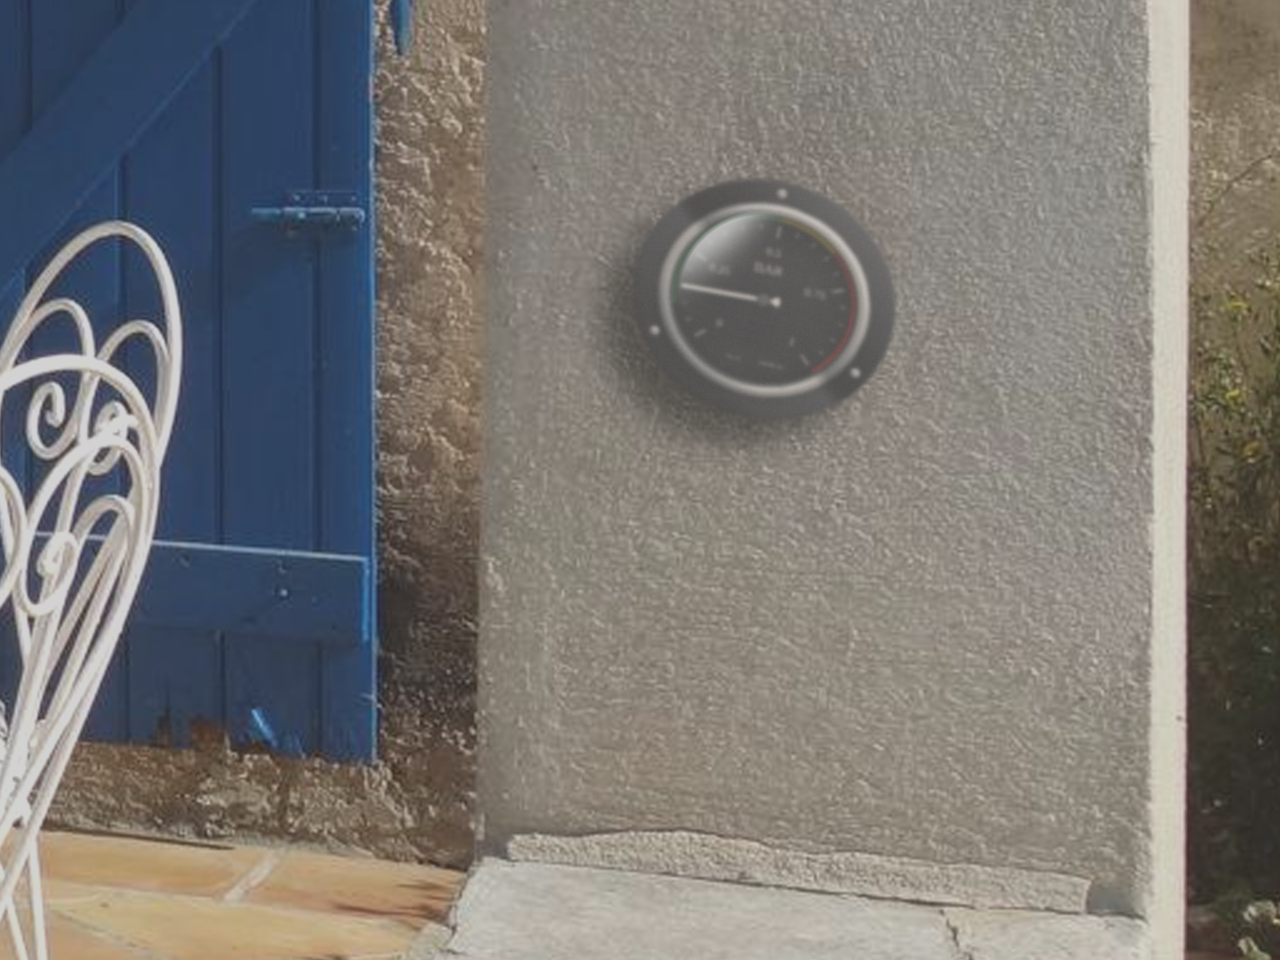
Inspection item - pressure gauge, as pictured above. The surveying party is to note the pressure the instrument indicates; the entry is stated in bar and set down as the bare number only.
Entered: 0.15
